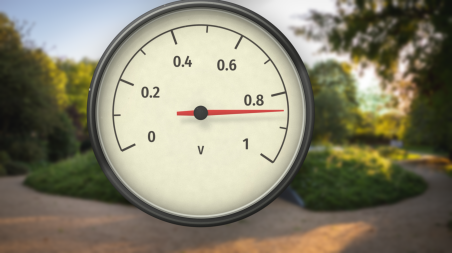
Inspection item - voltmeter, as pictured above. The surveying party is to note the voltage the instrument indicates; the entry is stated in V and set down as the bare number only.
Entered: 0.85
